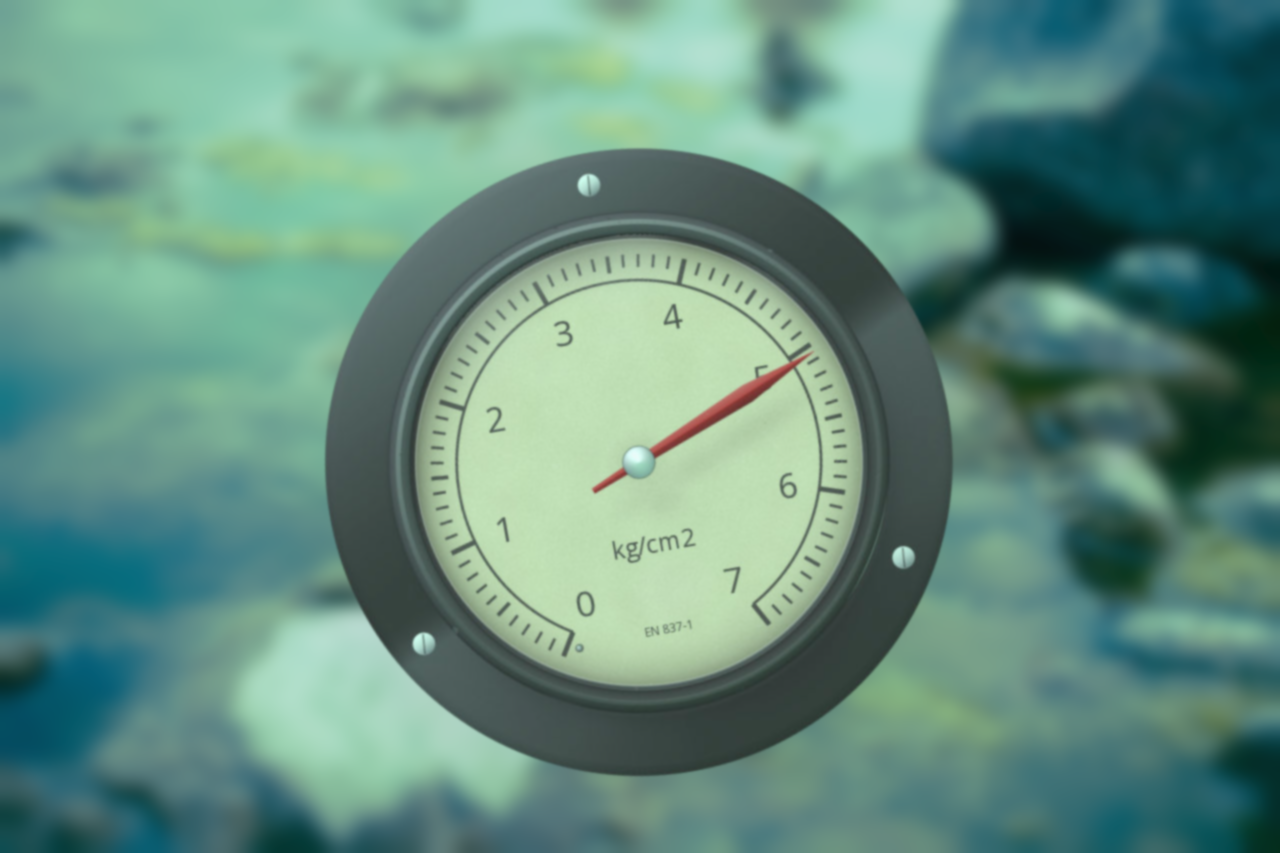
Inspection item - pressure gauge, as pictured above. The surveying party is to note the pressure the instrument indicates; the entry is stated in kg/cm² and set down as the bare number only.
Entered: 5.05
